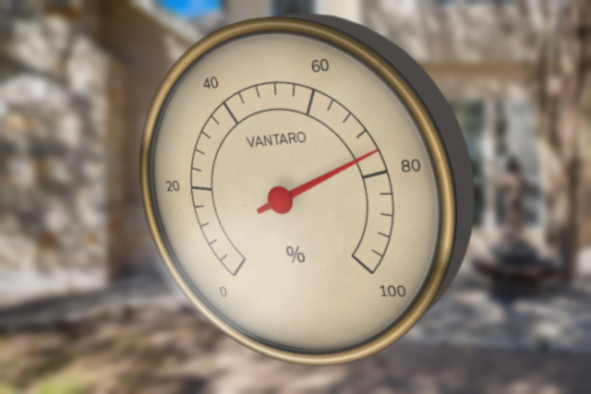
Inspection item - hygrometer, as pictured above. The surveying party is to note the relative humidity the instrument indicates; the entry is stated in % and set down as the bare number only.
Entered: 76
